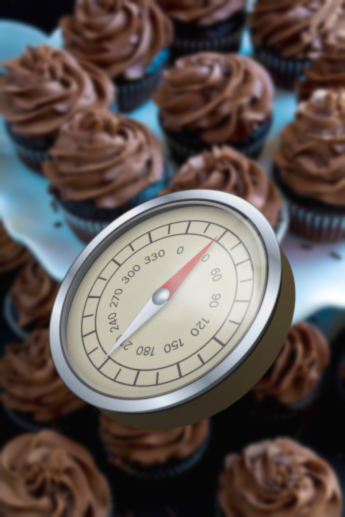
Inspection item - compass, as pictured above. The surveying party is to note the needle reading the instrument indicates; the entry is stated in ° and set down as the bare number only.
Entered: 30
